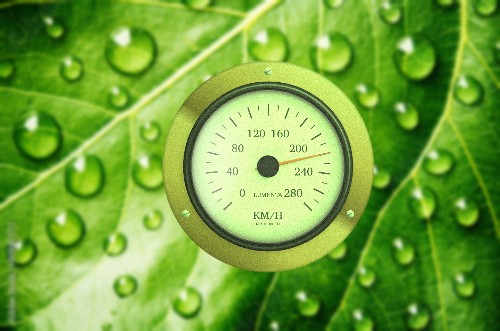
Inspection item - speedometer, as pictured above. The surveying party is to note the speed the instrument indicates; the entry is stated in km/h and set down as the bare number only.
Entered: 220
